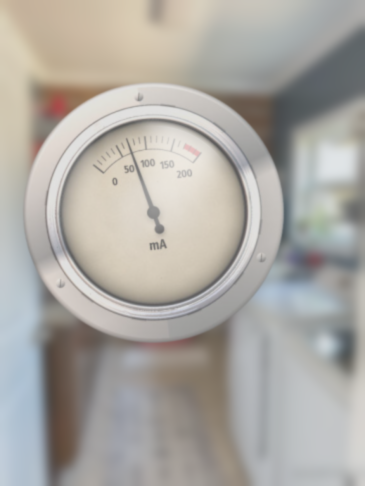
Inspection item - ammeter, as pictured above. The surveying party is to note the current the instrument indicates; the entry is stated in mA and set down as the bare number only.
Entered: 70
